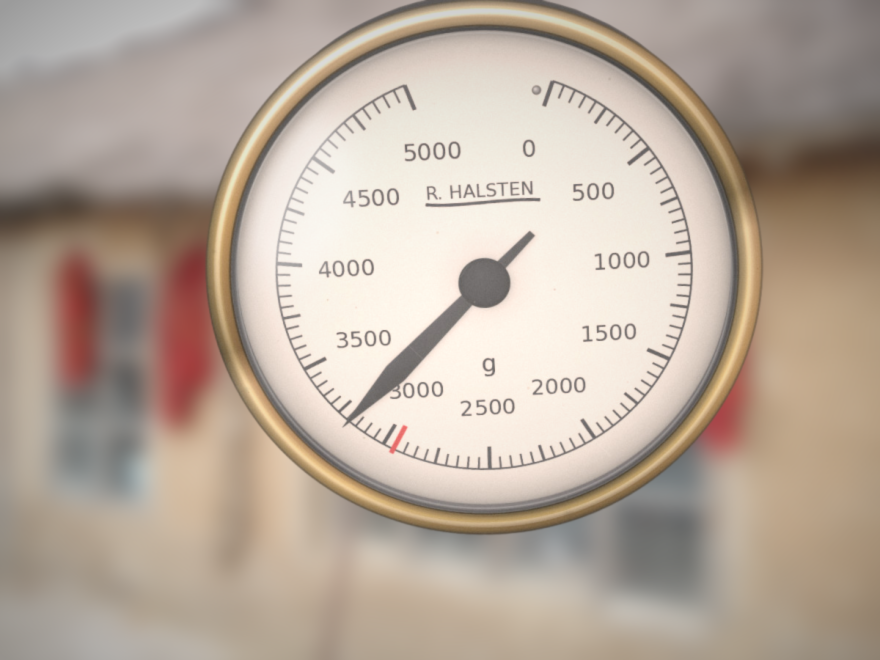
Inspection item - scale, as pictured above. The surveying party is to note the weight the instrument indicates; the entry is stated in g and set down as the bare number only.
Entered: 3200
